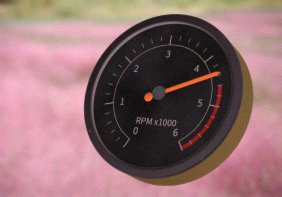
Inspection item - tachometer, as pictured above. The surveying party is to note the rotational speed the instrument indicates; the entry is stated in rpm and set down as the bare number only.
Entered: 4400
